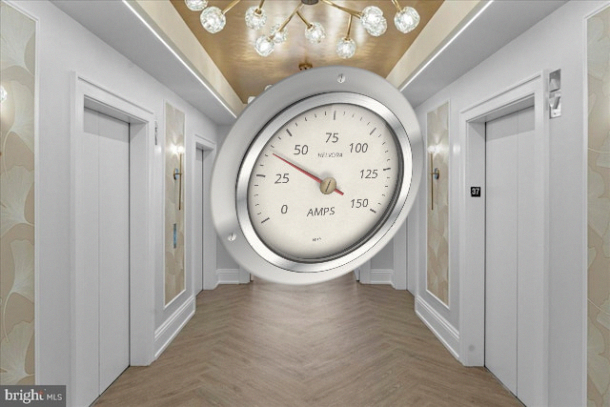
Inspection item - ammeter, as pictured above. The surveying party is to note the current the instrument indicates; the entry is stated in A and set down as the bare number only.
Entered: 37.5
